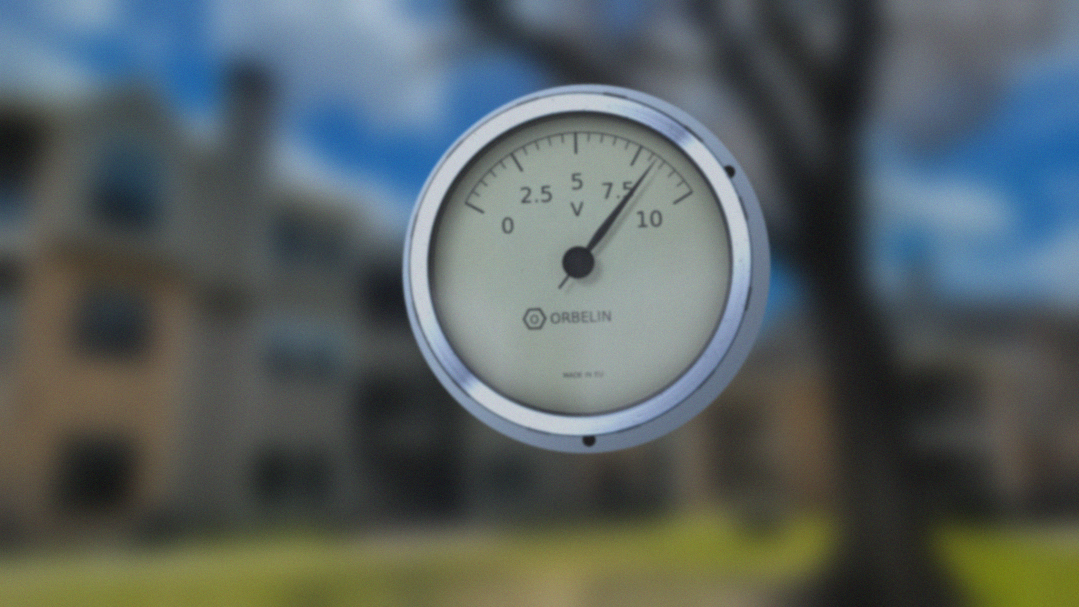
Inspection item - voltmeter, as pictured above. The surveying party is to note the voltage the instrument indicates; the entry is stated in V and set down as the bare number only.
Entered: 8.25
